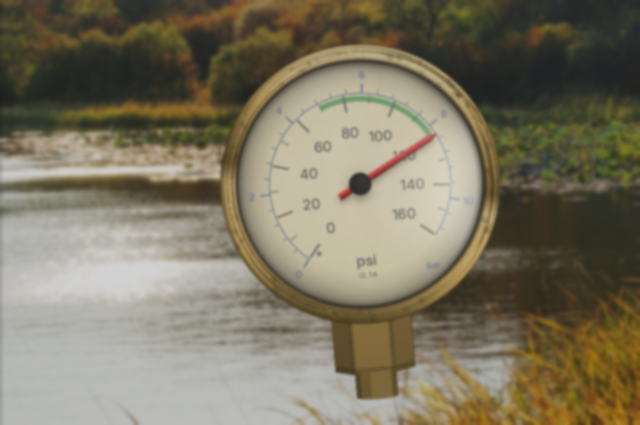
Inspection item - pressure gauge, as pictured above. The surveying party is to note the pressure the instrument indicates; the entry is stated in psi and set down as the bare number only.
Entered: 120
